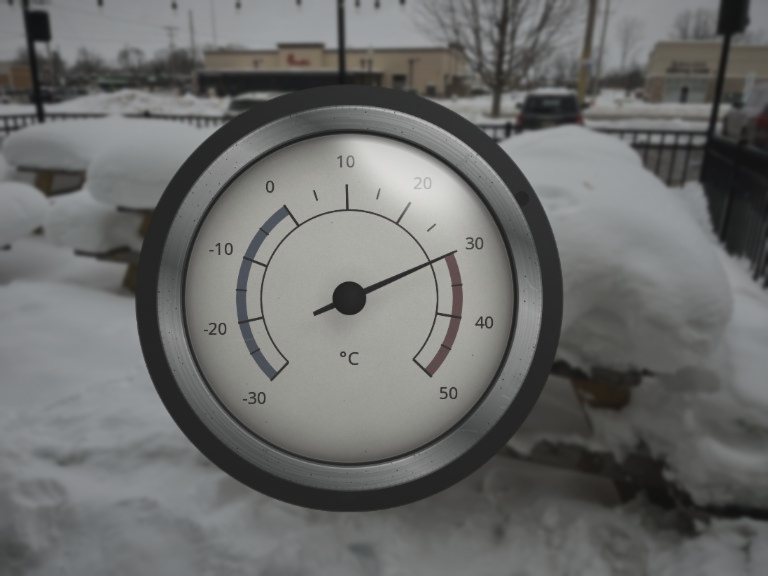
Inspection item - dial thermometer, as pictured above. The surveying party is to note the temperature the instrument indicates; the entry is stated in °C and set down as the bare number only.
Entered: 30
